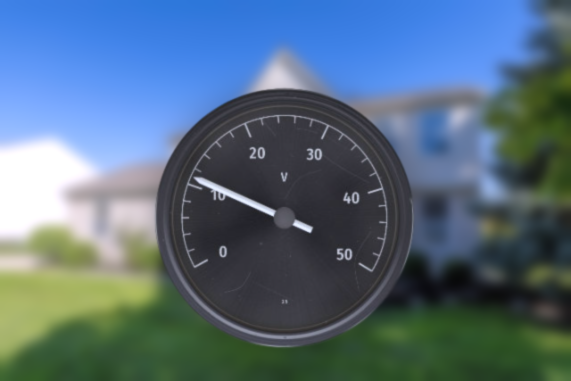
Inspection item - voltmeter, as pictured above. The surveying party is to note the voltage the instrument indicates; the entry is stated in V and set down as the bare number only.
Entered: 11
